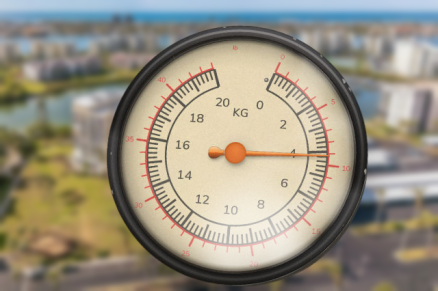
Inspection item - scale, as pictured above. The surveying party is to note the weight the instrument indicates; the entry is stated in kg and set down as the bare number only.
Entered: 4.2
